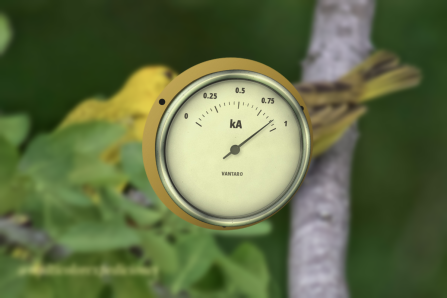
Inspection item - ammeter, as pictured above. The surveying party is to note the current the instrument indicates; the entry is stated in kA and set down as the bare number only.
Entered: 0.9
